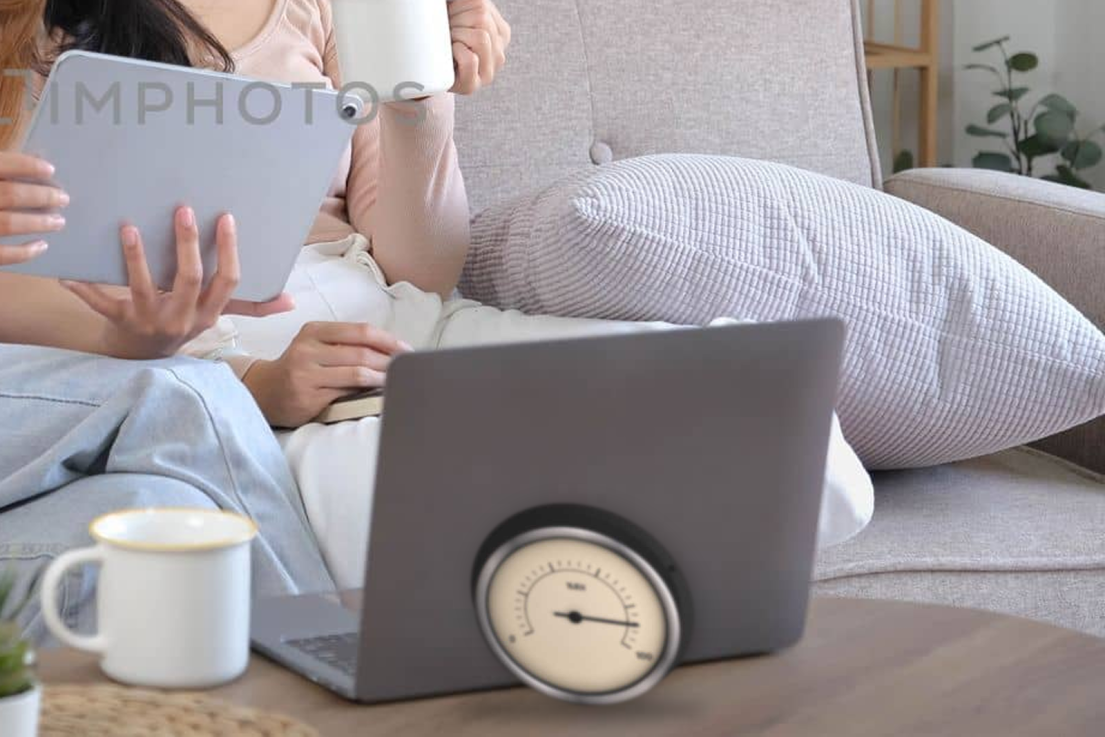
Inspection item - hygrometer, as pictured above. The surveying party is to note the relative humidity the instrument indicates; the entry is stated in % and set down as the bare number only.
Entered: 88
